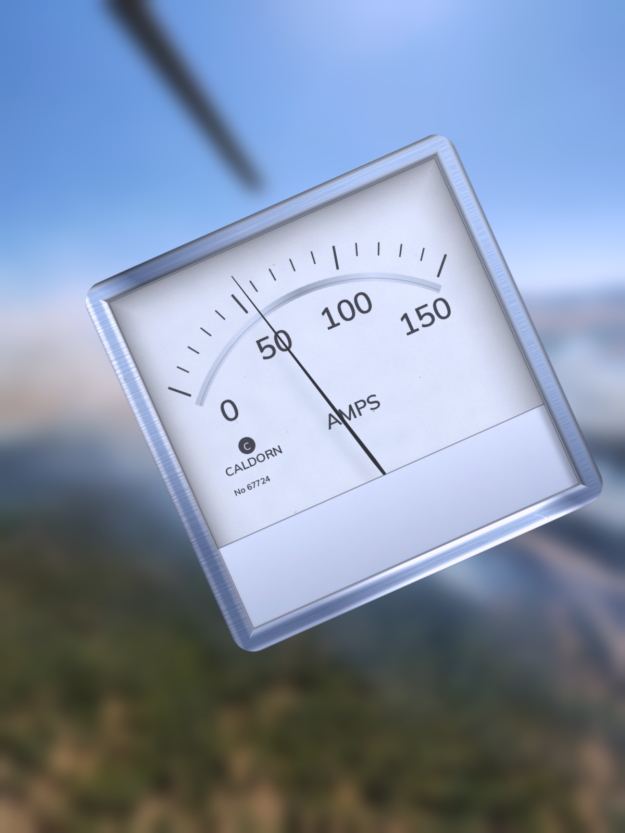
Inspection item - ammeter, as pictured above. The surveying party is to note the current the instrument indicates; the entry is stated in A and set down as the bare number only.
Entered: 55
